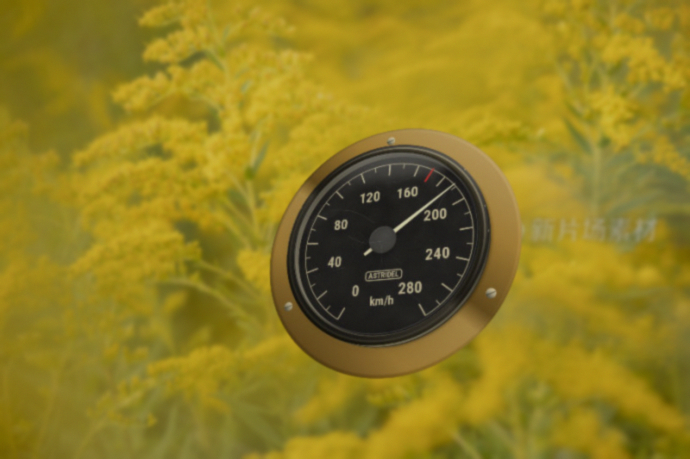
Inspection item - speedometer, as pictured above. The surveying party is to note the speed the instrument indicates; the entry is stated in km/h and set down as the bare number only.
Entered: 190
